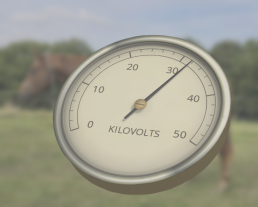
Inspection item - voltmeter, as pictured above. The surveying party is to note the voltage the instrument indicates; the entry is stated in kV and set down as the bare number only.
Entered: 32
